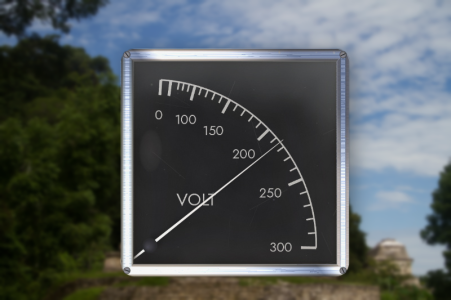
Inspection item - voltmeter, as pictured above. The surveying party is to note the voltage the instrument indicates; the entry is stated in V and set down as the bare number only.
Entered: 215
